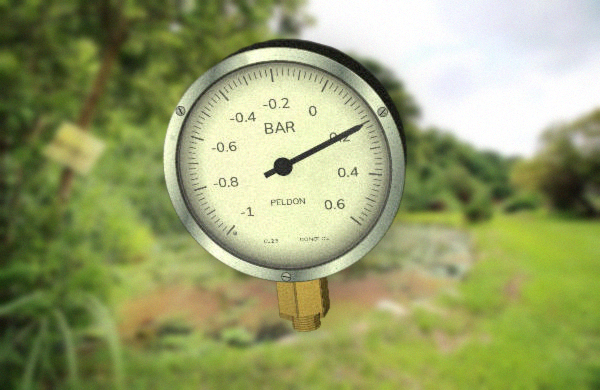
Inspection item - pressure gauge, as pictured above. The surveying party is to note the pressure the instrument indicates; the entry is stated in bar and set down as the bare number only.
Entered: 0.2
